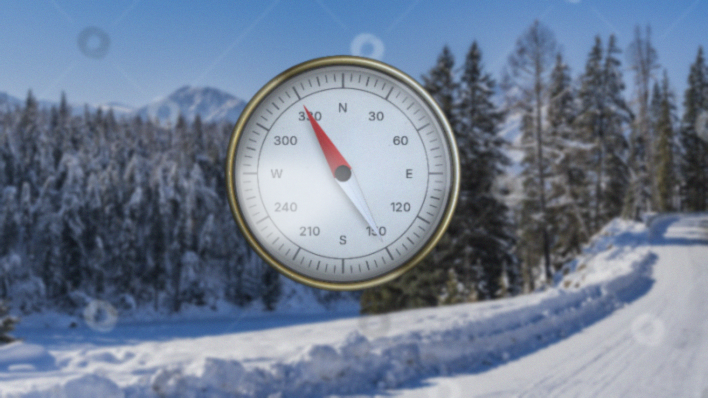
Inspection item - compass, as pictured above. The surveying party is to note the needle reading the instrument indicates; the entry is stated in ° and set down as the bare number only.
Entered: 330
